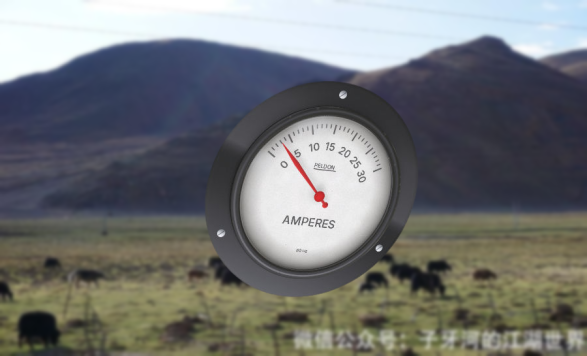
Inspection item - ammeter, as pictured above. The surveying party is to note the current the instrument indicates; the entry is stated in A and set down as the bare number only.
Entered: 3
